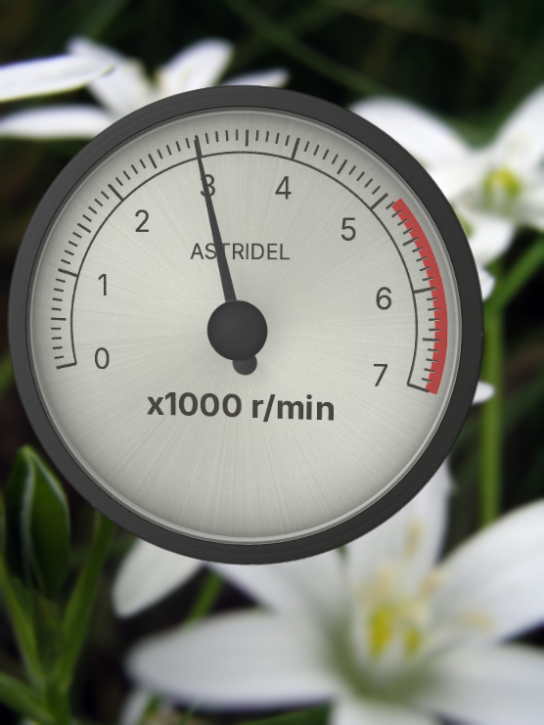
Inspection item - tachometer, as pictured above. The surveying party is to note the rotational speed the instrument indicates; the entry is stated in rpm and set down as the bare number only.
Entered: 3000
